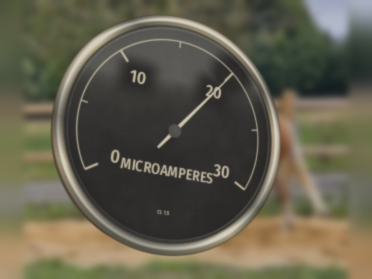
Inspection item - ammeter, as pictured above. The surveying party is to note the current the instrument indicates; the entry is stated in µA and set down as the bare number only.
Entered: 20
